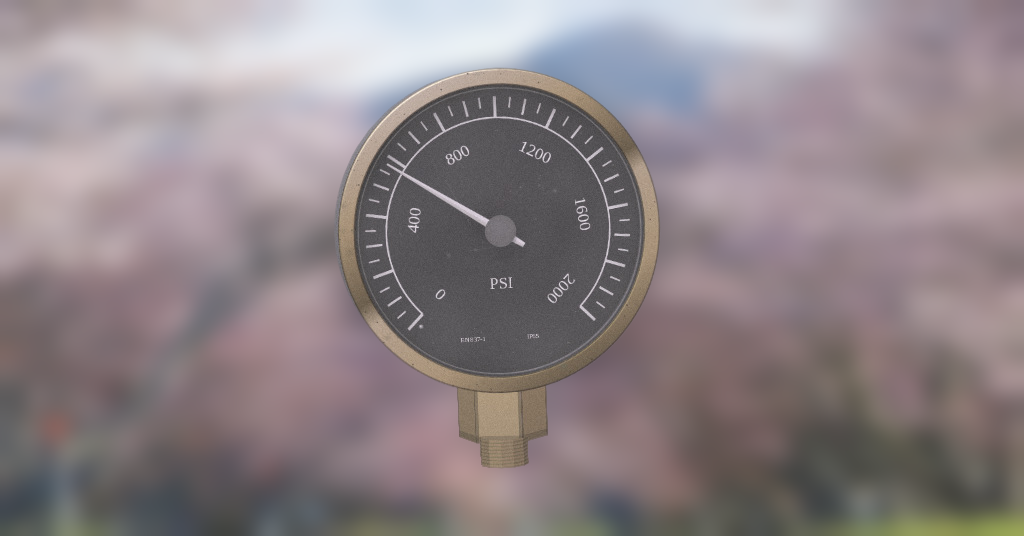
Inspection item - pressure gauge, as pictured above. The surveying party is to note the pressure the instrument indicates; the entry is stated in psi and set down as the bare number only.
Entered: 575
